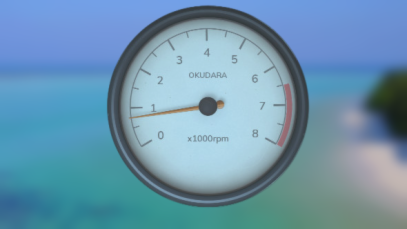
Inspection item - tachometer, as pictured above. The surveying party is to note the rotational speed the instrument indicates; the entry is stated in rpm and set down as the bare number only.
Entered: 750
